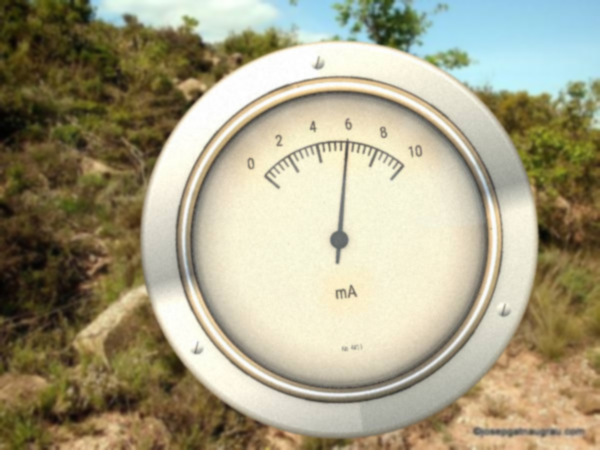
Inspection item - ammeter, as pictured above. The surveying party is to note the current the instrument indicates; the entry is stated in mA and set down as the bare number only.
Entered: 6
